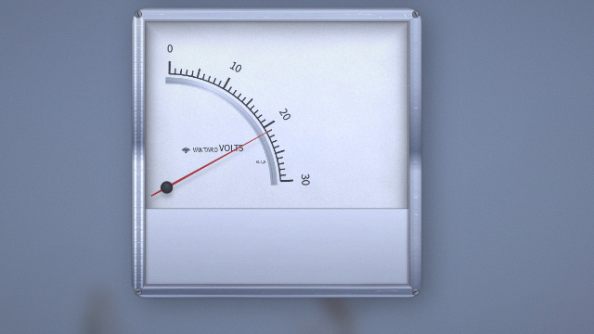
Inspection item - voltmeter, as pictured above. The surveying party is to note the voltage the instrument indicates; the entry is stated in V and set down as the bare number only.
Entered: 21
